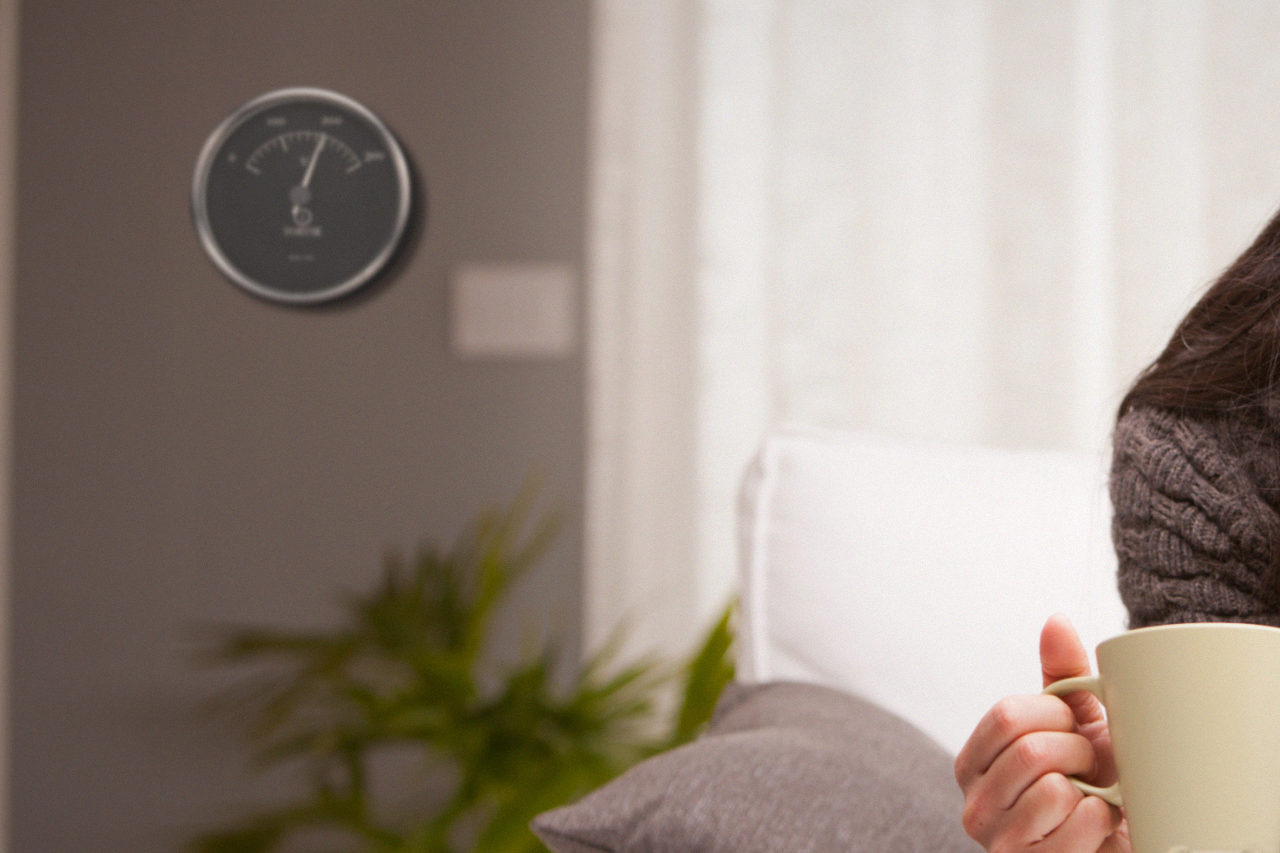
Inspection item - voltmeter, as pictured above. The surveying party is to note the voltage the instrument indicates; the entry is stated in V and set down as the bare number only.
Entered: 200
